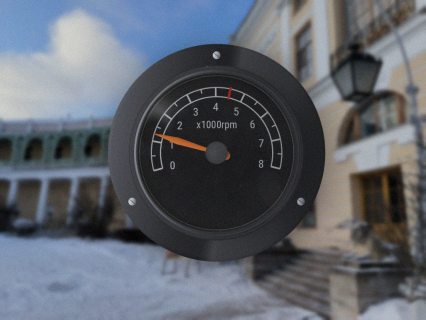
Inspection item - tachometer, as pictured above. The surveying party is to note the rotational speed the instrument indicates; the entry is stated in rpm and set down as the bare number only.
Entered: 1250
